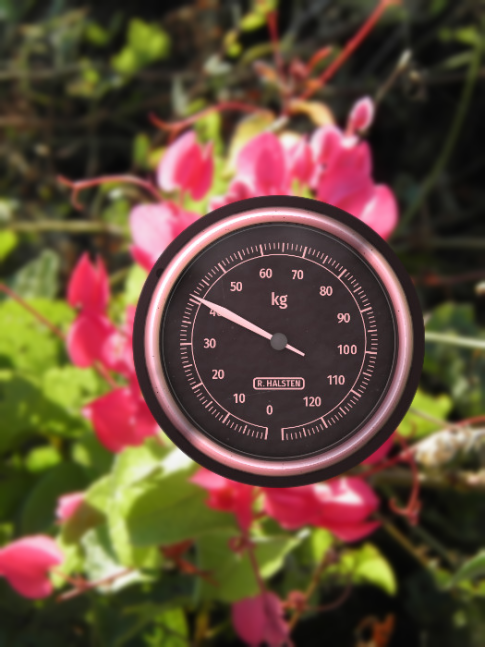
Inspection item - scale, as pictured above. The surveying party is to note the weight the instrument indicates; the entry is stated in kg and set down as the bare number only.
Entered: 41
